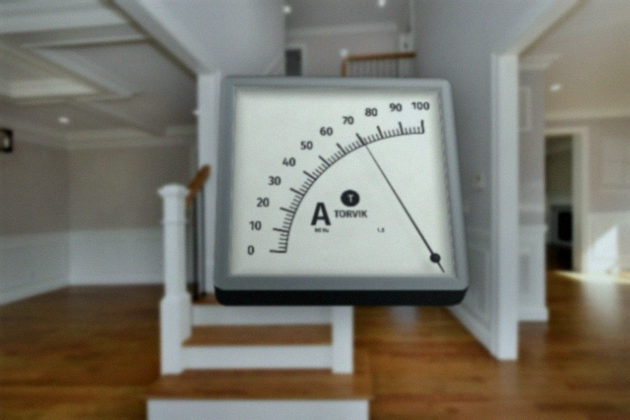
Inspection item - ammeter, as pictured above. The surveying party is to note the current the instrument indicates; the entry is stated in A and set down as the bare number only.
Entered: 70
